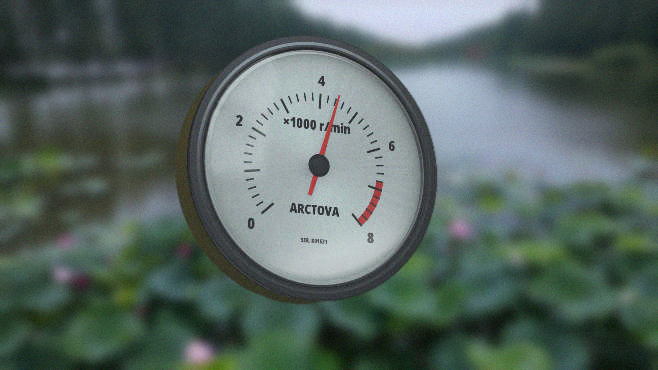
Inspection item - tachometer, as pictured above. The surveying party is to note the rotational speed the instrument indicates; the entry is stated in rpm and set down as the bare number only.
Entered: 4400
